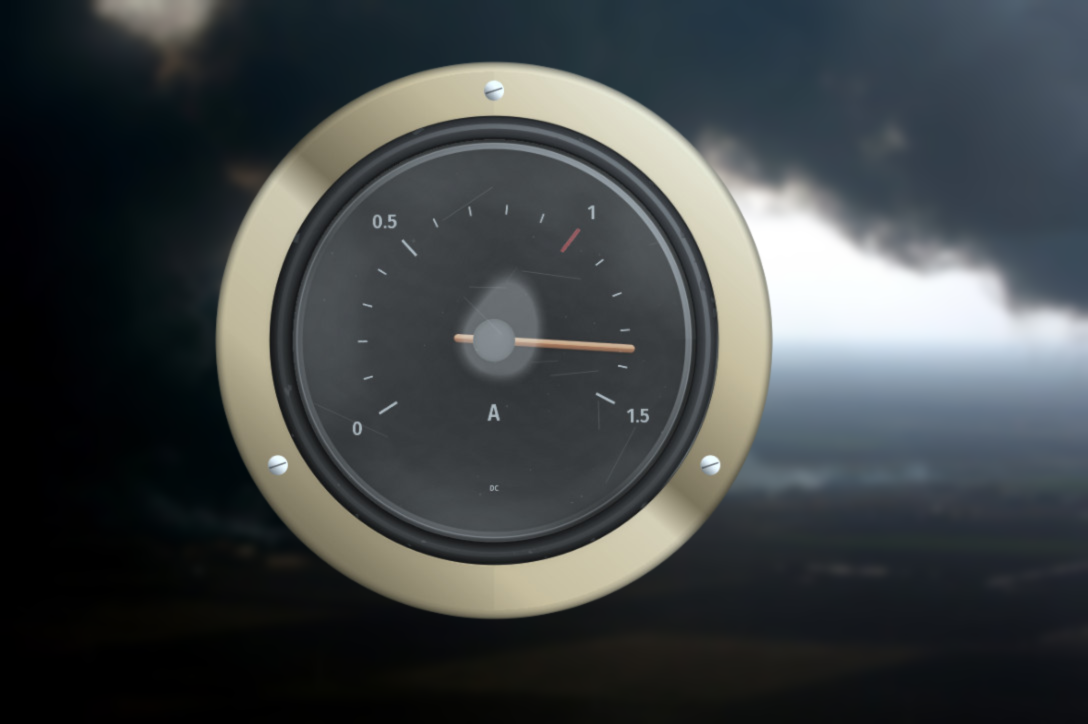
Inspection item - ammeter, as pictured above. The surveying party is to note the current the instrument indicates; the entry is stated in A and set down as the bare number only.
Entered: 1.35
